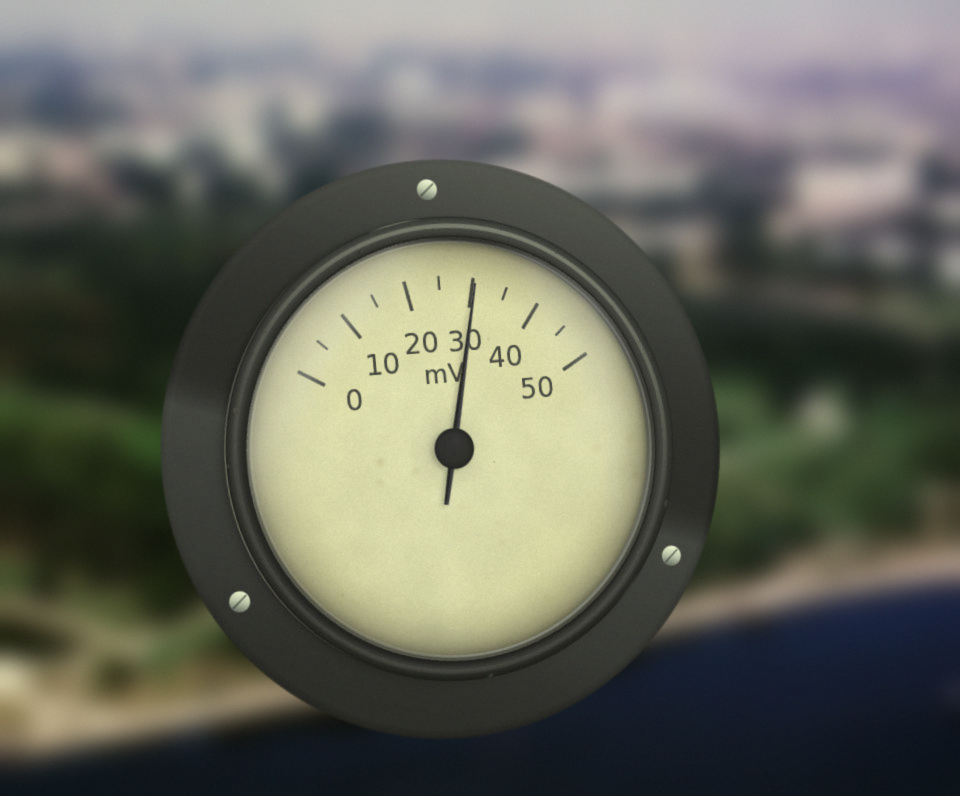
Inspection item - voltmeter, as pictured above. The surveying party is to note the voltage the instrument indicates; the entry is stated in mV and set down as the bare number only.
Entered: 30
